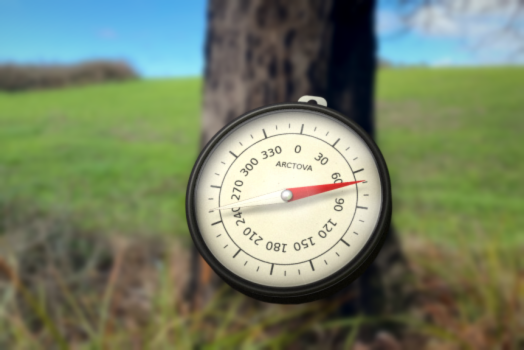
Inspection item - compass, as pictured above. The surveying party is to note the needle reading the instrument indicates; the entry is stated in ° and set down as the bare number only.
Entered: 70
